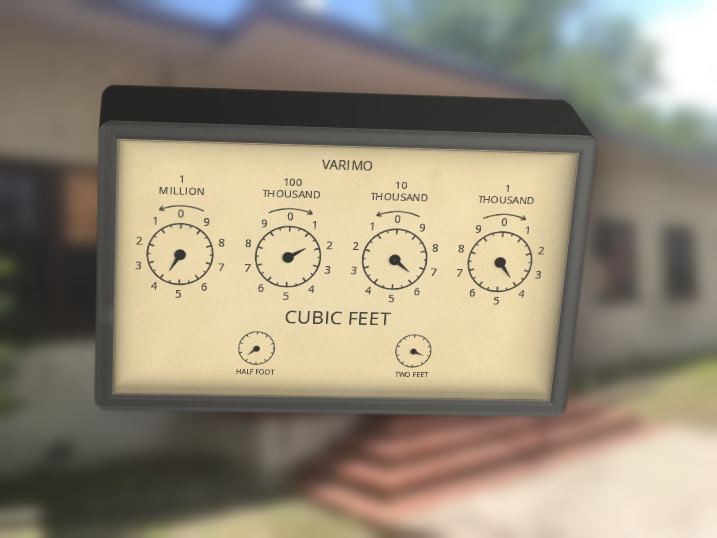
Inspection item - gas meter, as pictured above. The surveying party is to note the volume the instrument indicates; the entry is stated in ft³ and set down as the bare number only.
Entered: 416400
